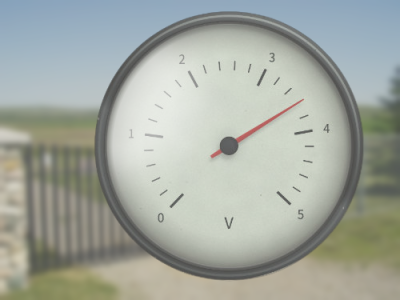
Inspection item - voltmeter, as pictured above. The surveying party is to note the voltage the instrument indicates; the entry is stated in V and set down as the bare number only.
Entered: 3.6
